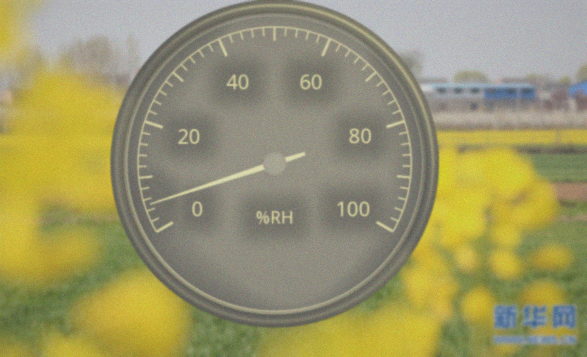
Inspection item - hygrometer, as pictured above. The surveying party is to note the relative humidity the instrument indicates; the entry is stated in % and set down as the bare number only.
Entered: 5
